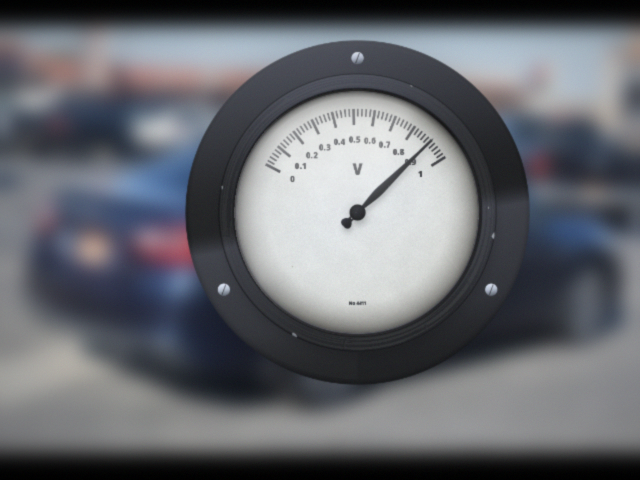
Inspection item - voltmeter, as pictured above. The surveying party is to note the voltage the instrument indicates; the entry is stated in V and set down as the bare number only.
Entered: 0.9
